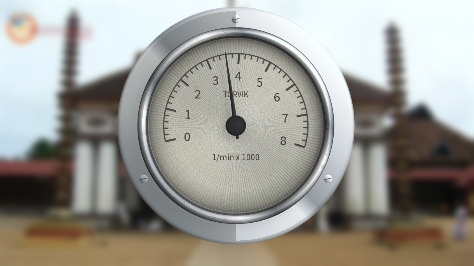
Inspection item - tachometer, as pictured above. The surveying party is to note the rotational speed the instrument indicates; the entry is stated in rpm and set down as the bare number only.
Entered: 3600
